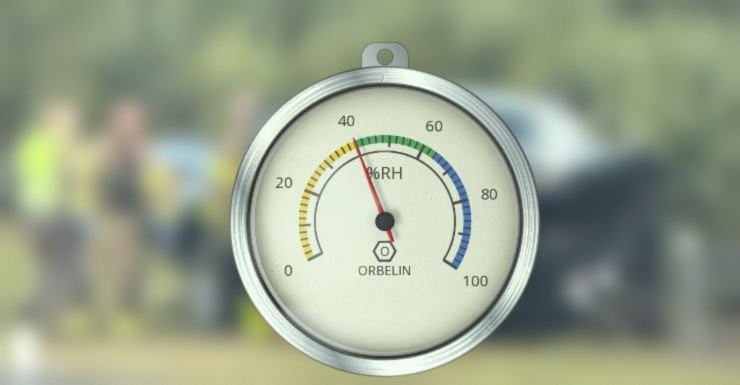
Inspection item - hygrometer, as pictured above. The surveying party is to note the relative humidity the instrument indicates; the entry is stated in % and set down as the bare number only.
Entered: 40
